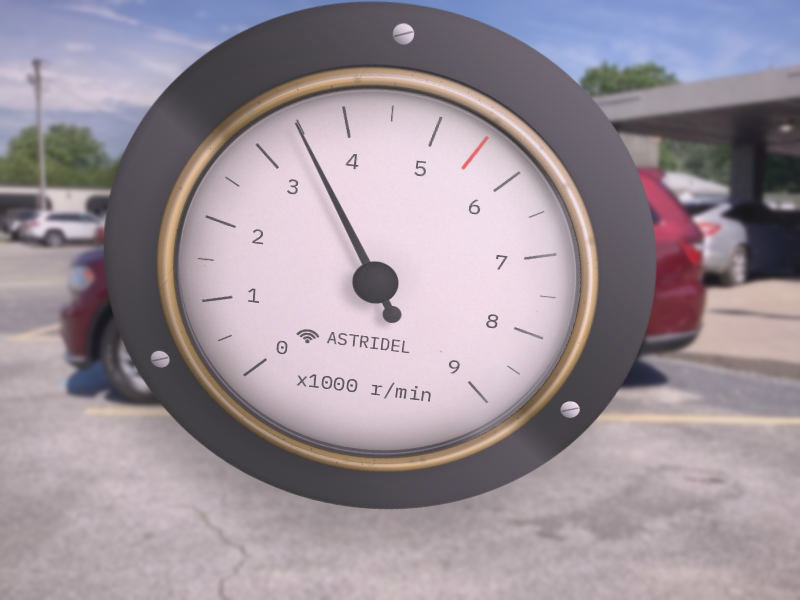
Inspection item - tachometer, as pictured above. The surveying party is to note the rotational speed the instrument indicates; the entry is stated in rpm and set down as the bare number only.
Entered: 3500
